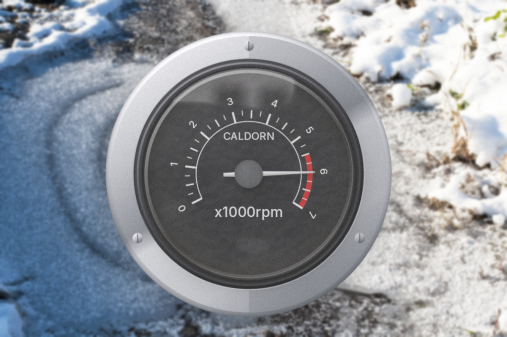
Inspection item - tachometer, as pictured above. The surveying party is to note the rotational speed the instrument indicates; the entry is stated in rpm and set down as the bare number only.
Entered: 6000
